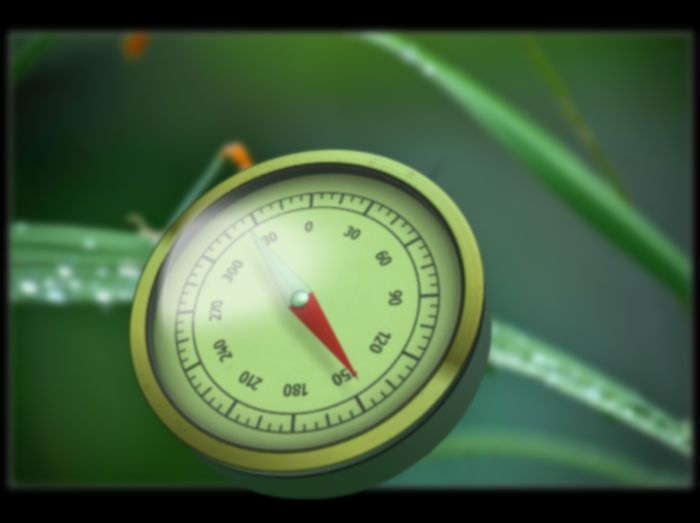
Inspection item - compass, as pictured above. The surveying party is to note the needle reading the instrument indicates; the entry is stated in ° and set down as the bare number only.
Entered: 145
